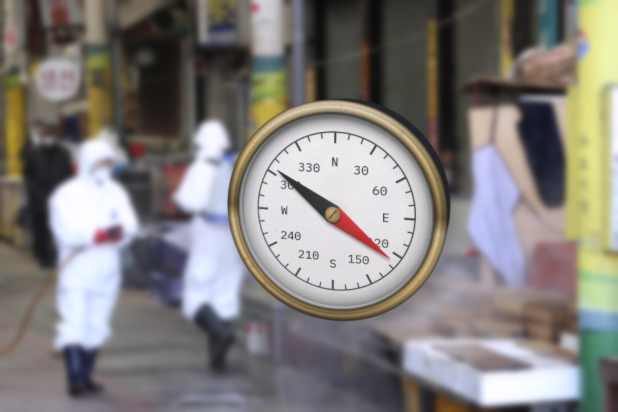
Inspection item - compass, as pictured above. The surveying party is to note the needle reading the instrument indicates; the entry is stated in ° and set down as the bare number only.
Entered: 125
